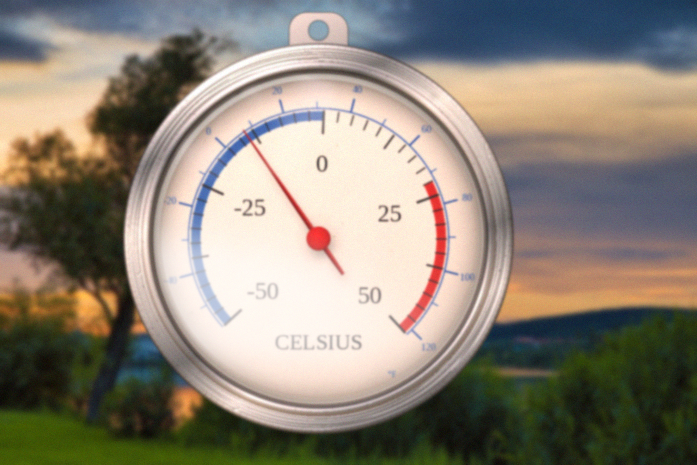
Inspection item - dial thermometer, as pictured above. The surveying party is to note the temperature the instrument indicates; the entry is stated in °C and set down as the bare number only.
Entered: -13.75
